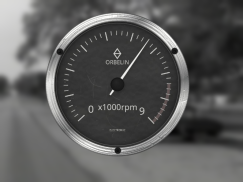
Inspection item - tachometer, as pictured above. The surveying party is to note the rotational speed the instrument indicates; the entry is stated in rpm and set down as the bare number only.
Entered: 5600
